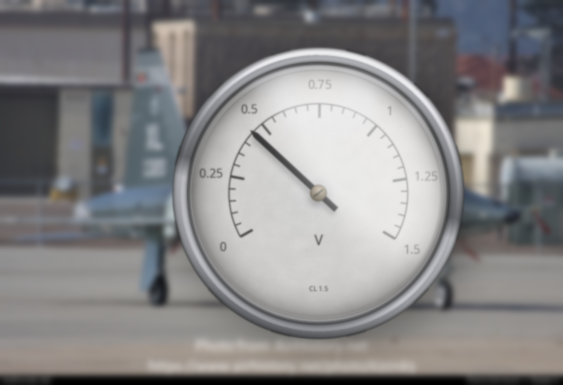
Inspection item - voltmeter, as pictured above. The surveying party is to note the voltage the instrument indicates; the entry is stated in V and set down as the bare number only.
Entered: 0.45
